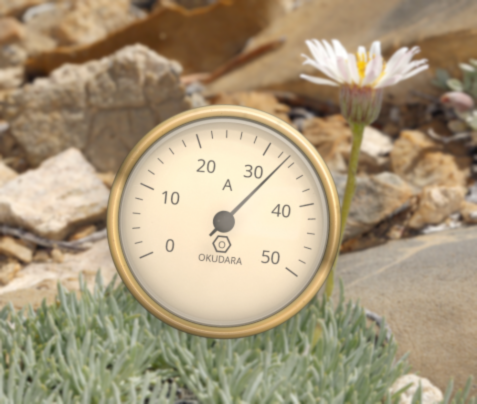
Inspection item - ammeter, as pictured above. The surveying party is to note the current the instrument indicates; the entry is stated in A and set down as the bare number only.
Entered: 33
